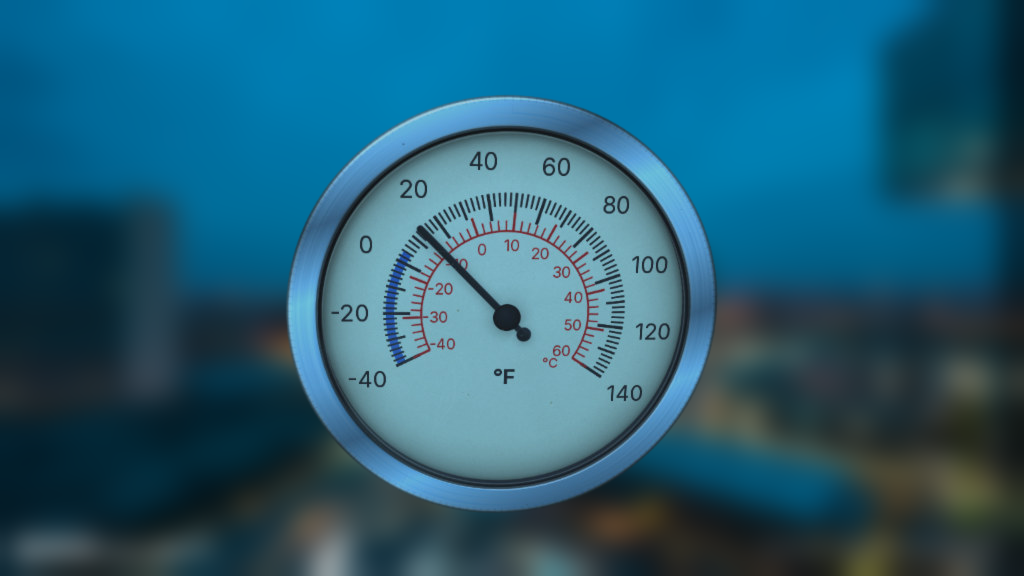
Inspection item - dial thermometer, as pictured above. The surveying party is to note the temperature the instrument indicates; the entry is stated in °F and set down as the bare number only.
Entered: 14
